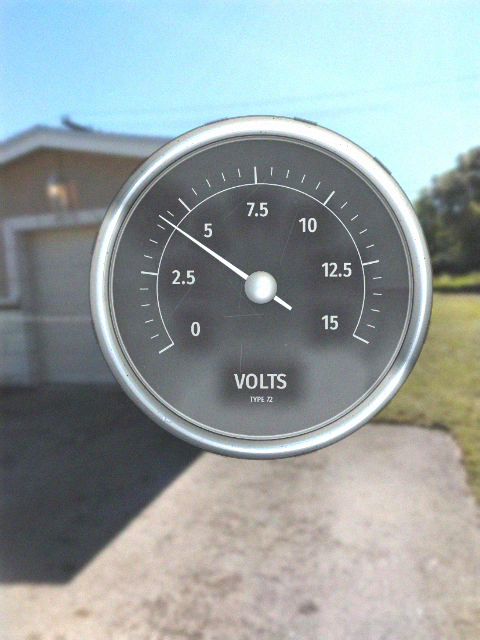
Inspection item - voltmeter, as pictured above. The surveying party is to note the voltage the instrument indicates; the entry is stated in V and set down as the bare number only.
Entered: 4.25
